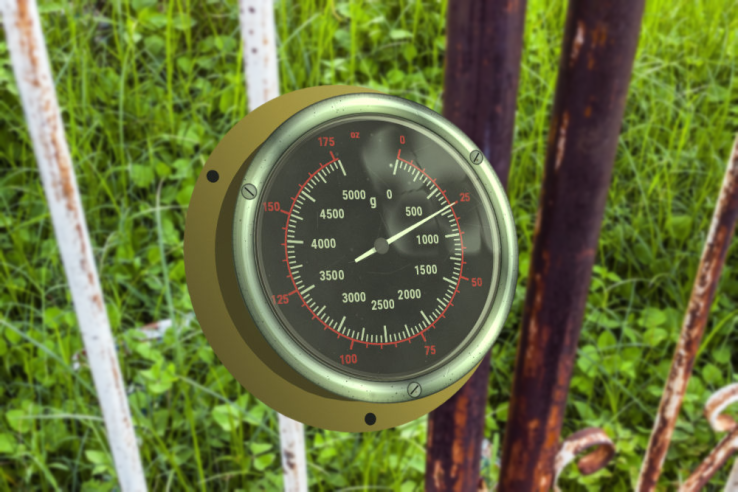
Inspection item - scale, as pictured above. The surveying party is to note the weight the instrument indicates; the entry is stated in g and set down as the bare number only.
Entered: 700
